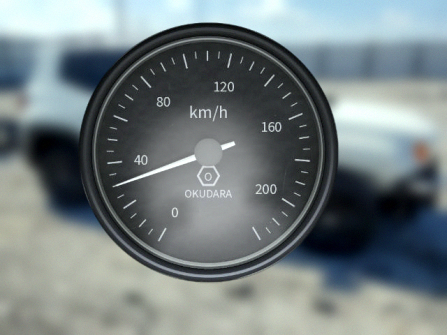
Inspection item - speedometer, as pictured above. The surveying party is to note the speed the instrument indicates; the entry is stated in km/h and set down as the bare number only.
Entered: 30
